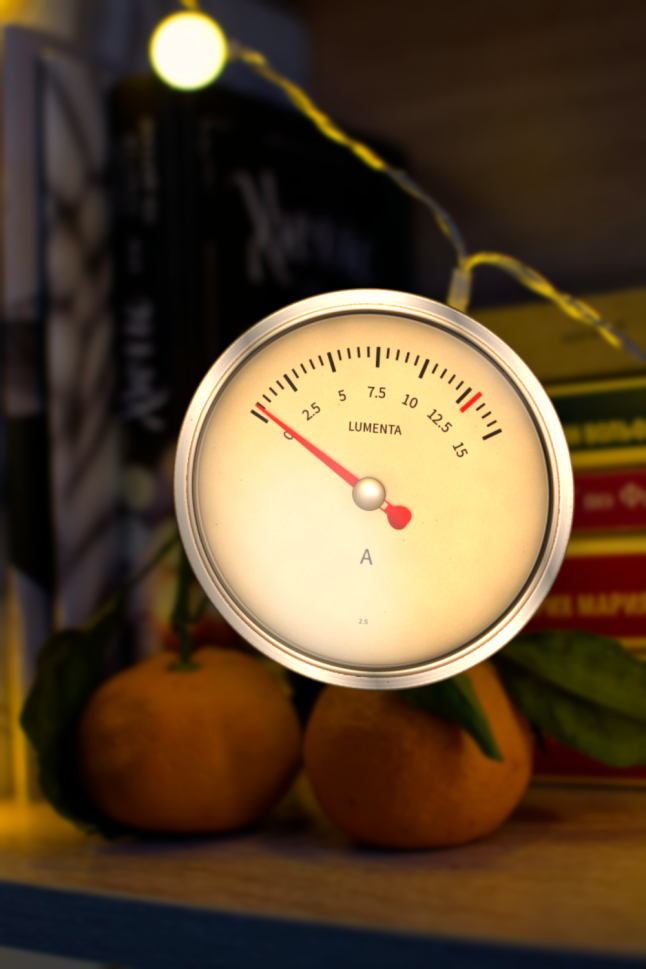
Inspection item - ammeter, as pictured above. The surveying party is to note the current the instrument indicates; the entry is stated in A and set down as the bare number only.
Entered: 0.5
